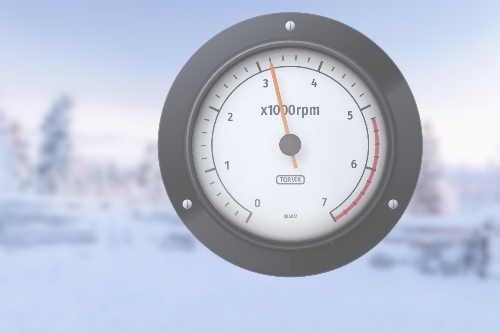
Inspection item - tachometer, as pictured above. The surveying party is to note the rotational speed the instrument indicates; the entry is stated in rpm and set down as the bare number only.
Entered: 3200
